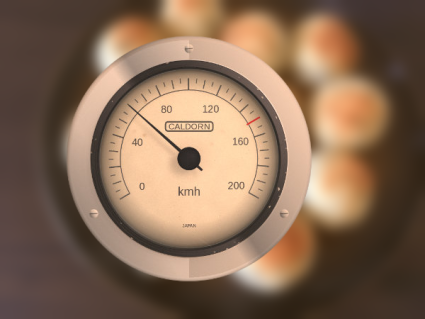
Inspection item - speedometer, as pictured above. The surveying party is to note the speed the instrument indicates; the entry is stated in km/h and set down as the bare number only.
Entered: 60
